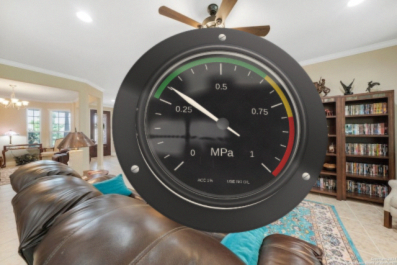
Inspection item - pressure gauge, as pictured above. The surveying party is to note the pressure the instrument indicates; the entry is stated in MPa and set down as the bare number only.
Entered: 0.3
